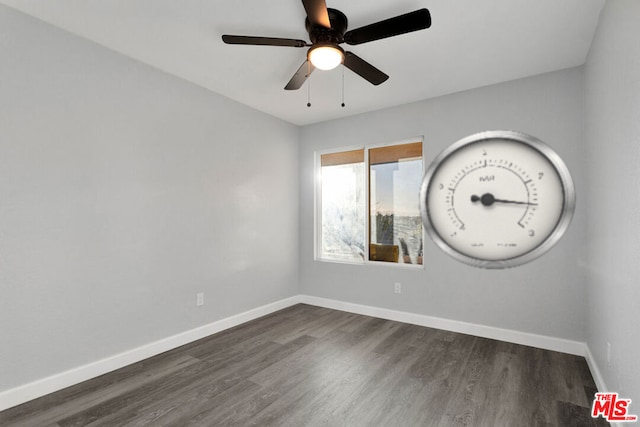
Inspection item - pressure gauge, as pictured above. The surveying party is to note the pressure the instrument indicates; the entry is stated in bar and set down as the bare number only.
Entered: 2.5
